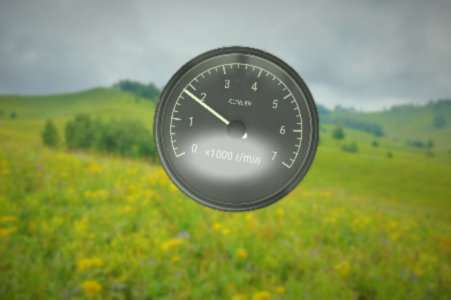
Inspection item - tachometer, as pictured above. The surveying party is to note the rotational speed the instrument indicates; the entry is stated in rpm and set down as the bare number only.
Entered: 1800
